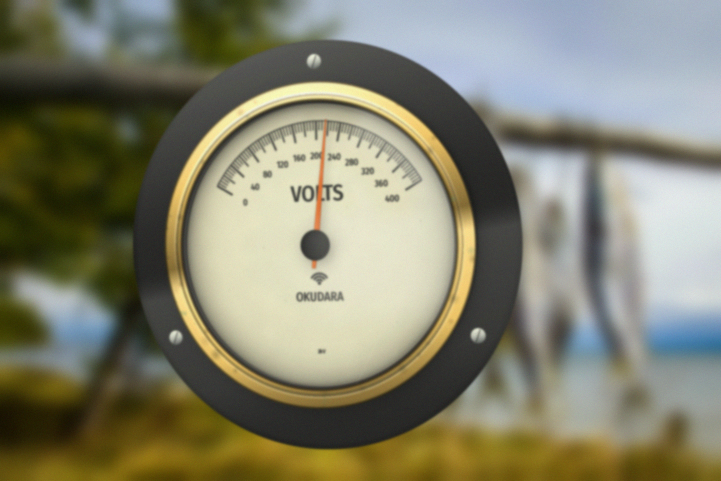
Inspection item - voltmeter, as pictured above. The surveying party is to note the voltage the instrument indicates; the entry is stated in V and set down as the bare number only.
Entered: 220
